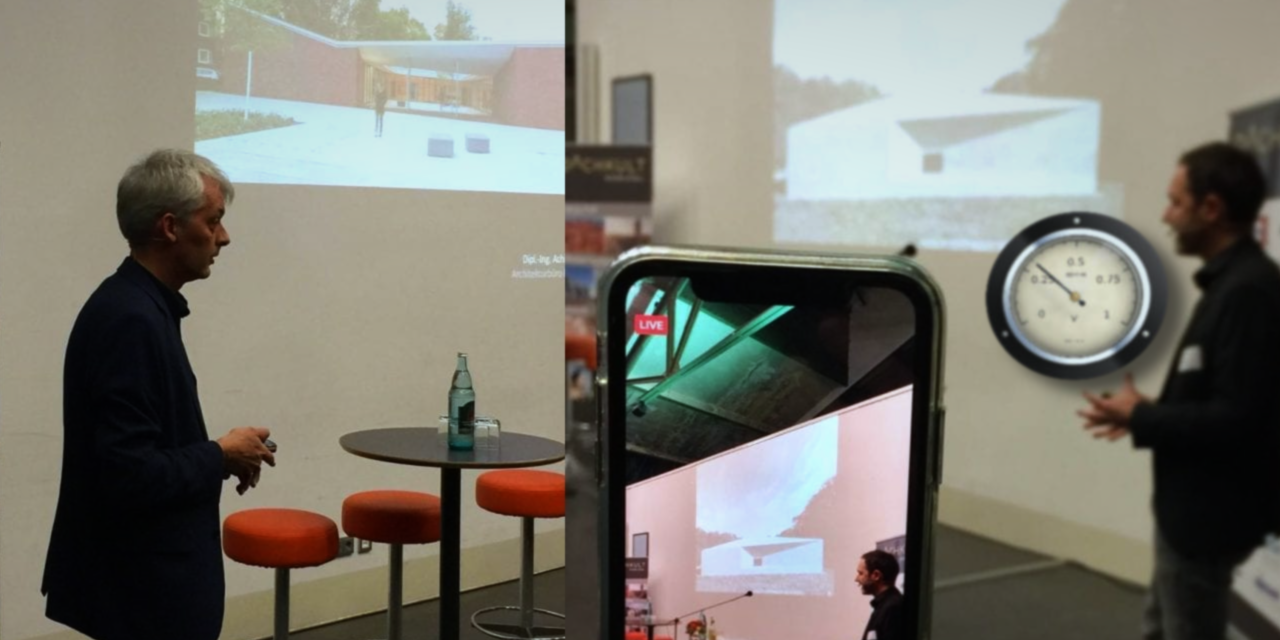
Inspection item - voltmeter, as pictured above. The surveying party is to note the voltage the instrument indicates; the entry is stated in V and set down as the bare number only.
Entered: 0.3
